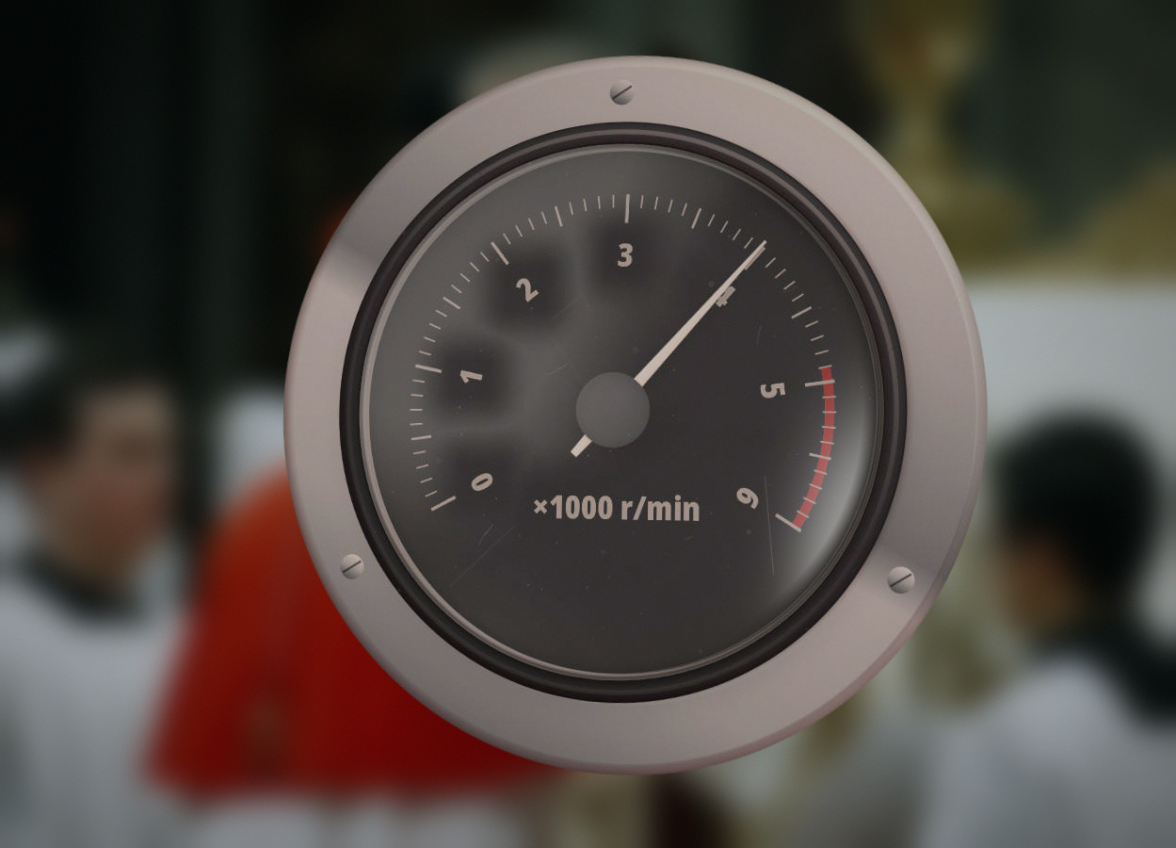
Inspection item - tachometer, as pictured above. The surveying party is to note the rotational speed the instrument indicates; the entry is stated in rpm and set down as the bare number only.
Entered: 4000
